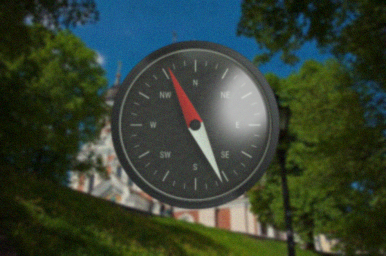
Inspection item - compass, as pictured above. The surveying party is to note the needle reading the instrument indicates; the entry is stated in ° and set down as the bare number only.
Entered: 335
